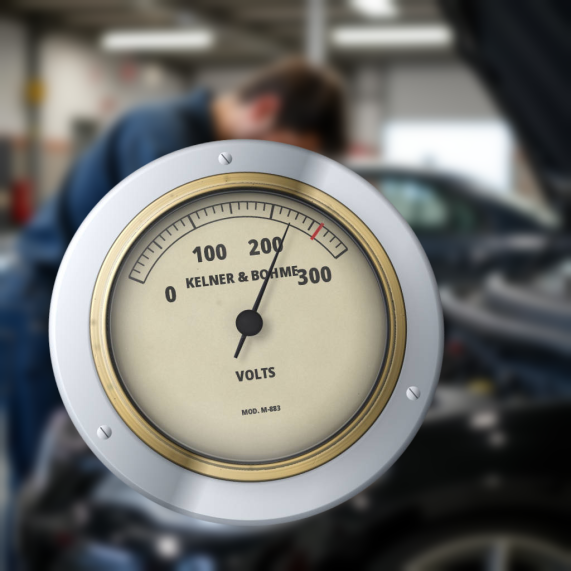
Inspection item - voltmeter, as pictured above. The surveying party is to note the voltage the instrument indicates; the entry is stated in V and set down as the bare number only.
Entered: 225
